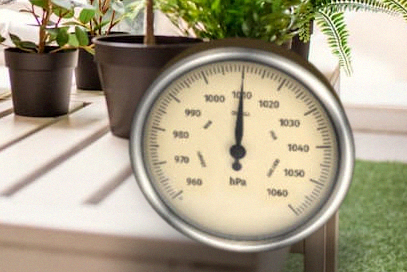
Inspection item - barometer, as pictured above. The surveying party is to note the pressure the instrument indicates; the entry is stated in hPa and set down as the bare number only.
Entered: 1010
